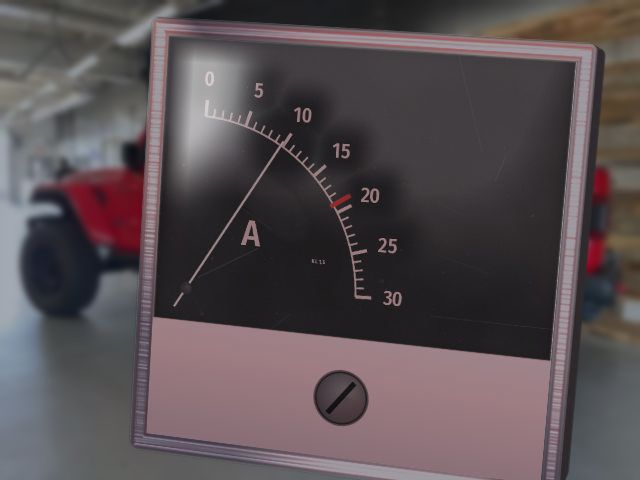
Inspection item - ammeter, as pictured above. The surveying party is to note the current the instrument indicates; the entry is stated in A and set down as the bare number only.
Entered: 10
